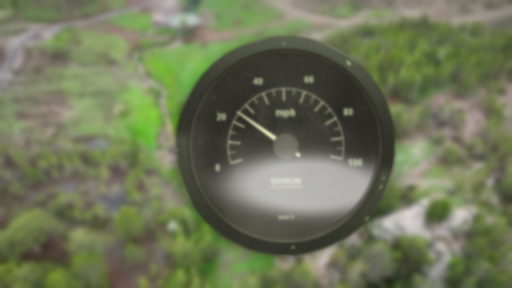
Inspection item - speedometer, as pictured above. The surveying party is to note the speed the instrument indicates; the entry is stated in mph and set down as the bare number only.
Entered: 25
